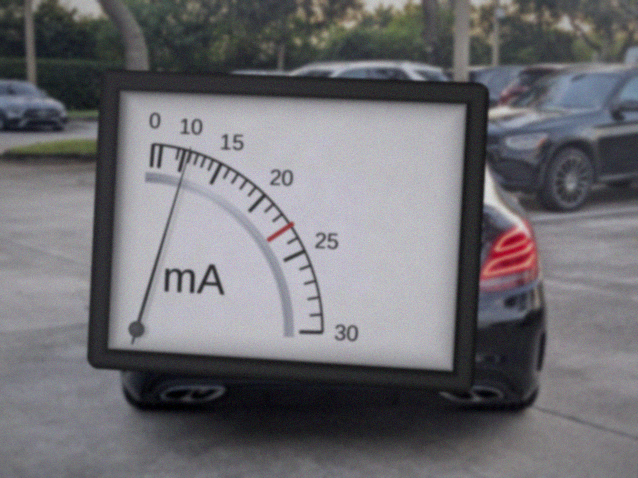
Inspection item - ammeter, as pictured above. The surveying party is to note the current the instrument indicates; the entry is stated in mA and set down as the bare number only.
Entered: 11
